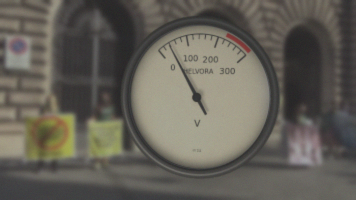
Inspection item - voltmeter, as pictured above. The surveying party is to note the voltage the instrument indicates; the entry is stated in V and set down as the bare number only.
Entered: 40
